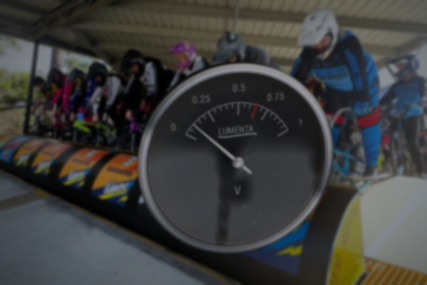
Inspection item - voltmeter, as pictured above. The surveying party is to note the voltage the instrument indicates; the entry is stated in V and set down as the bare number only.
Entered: 0.1
